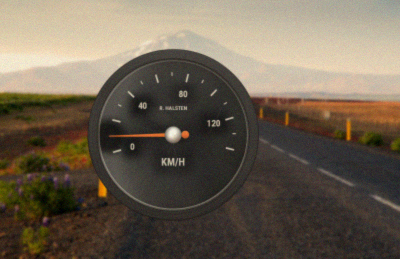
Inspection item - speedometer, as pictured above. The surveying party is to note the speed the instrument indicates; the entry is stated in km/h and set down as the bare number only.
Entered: 10
